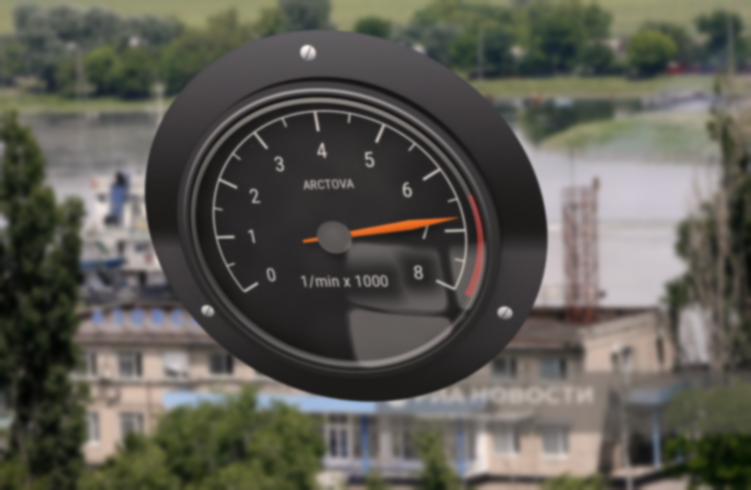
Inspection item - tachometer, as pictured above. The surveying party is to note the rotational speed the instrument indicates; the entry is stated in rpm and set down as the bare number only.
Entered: 6750
